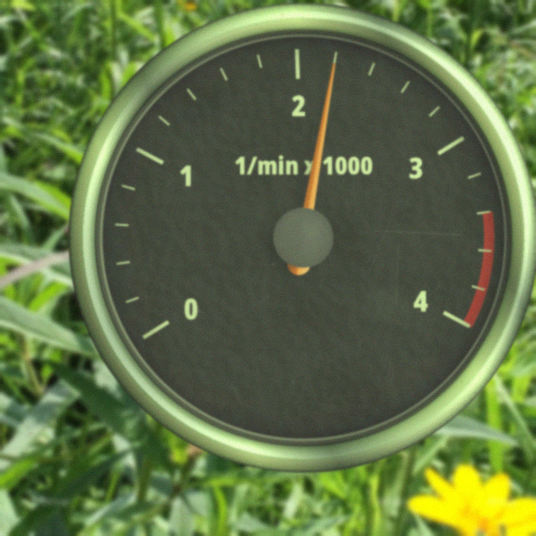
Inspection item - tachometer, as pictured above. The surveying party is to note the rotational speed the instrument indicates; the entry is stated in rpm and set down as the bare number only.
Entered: 2200
